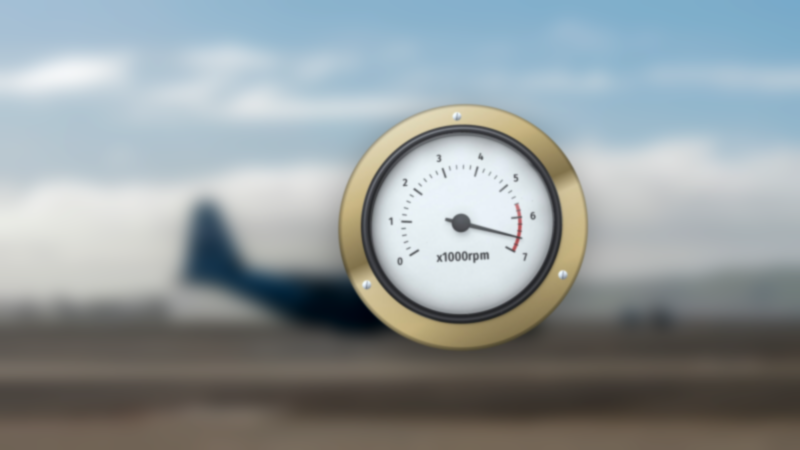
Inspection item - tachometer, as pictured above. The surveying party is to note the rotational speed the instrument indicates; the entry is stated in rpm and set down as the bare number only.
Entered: 6600
